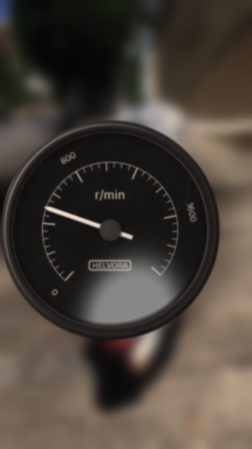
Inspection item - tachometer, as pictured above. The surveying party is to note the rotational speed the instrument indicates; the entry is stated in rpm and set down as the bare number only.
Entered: 500
